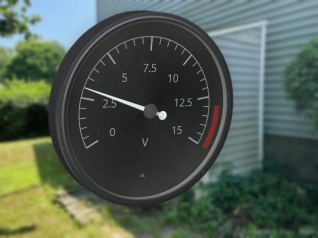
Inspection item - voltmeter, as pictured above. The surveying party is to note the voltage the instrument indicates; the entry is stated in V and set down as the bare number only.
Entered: 3
